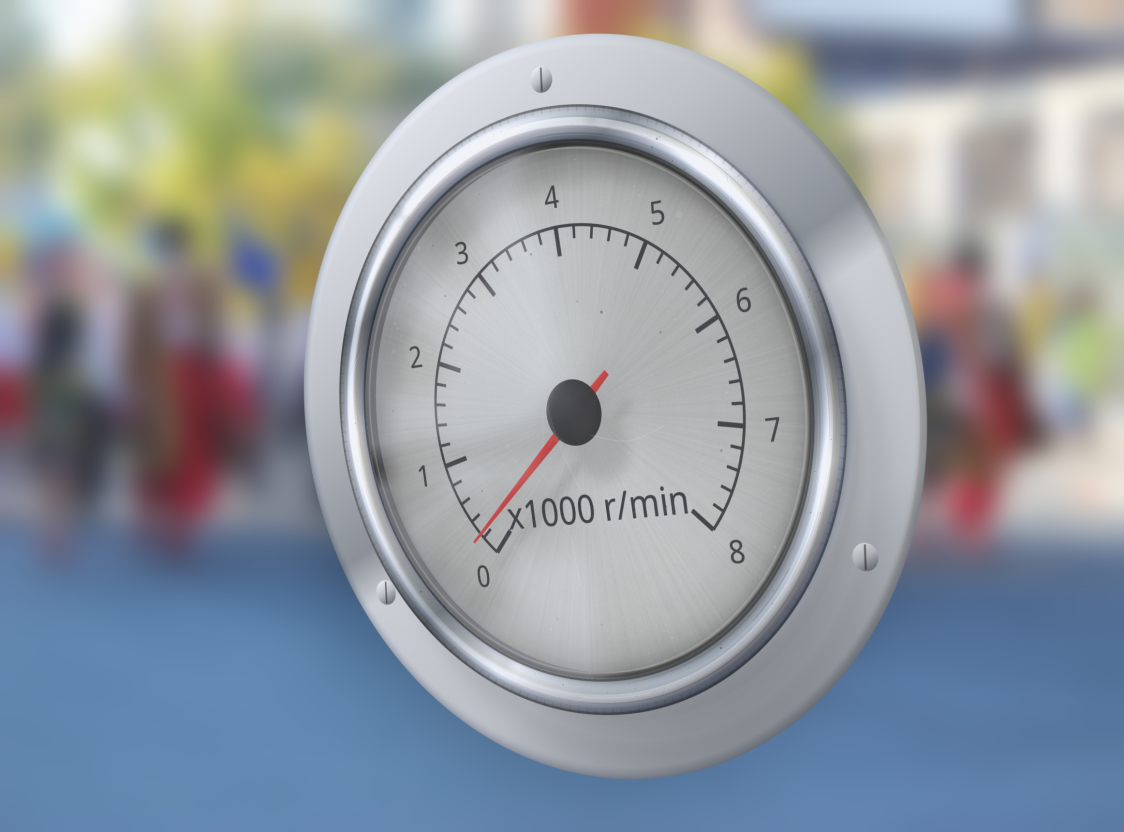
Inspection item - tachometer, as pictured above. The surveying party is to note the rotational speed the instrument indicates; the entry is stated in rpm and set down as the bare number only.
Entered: 200
